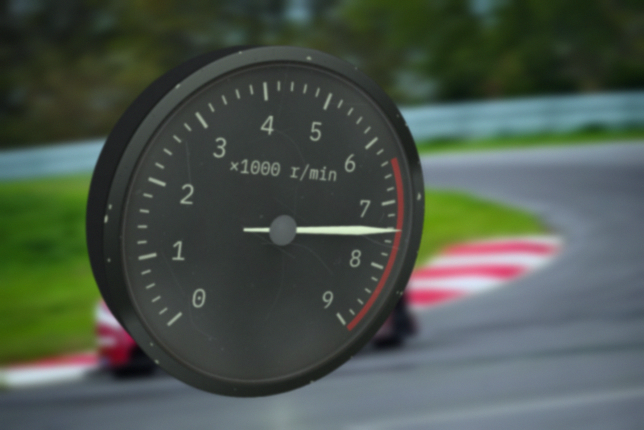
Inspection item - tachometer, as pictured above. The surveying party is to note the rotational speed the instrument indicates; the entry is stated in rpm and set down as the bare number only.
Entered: 7400
